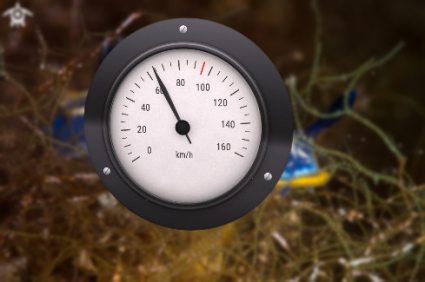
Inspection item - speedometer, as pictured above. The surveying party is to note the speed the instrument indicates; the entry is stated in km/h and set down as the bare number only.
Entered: 65
